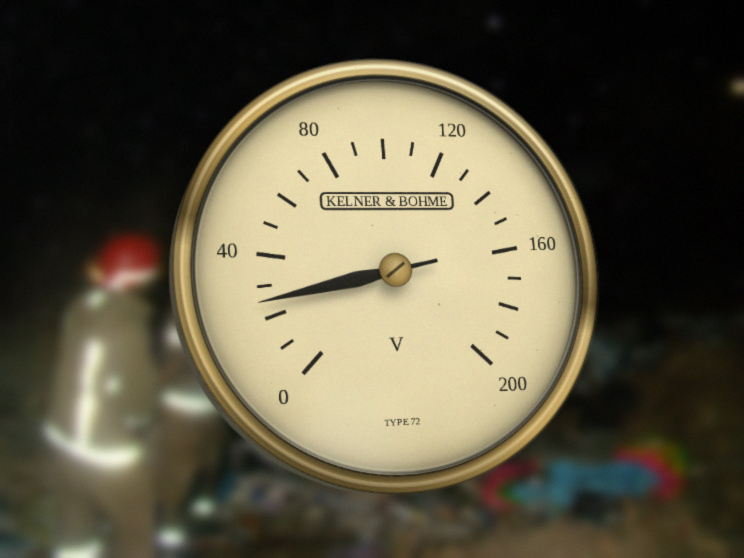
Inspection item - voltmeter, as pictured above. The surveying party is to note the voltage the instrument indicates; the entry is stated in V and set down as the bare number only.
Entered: 25
